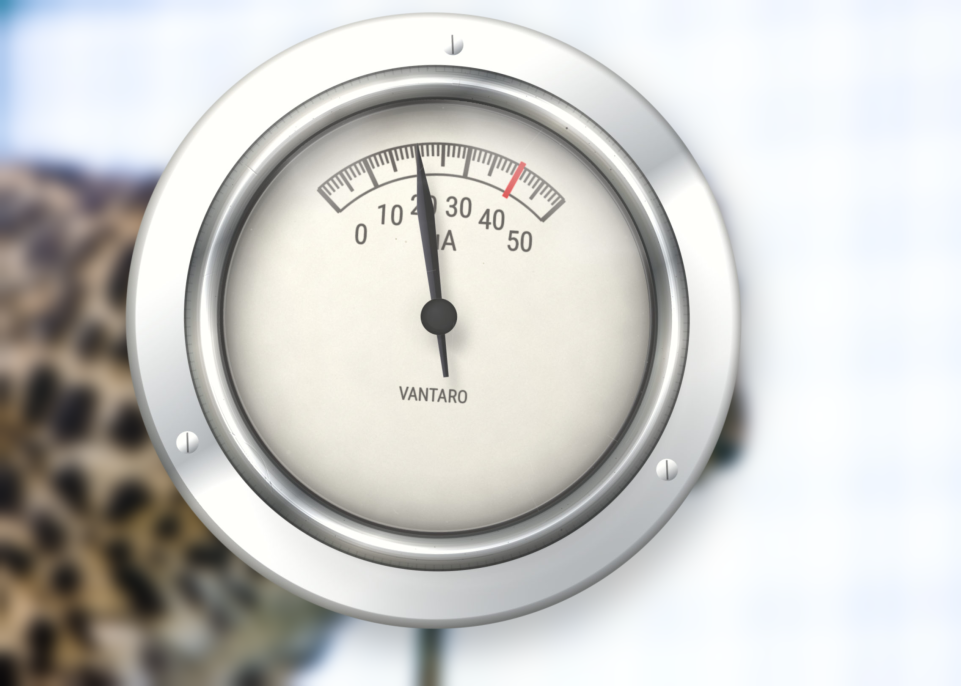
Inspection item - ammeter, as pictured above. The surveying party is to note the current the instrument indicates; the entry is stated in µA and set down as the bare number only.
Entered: 20
